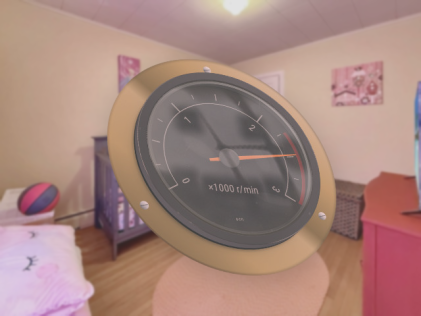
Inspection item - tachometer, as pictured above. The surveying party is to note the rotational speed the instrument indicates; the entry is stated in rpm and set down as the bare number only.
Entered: 2500
